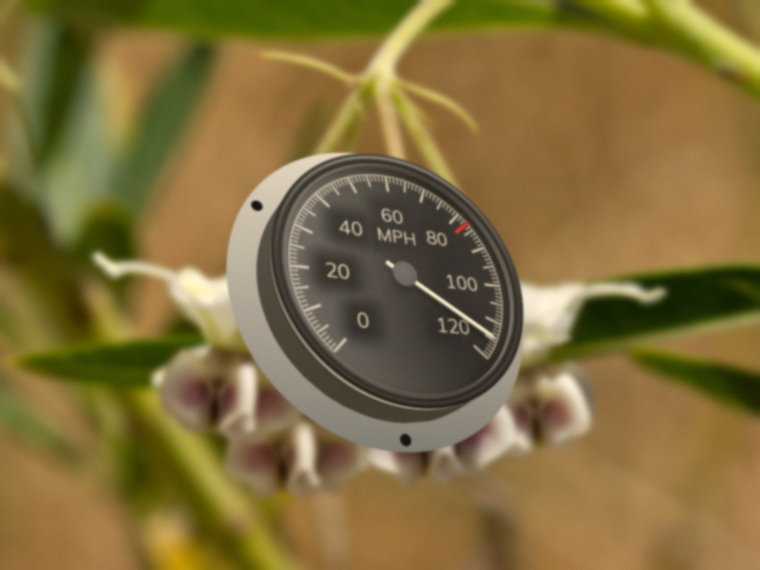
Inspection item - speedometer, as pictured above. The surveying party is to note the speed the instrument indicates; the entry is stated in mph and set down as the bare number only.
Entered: 115
